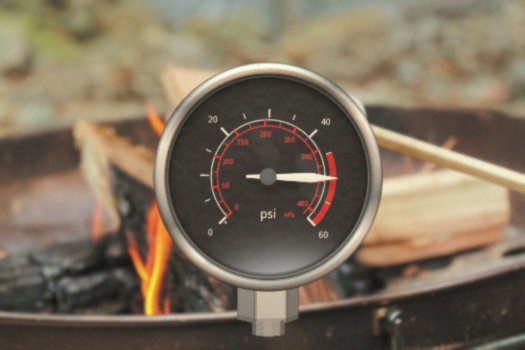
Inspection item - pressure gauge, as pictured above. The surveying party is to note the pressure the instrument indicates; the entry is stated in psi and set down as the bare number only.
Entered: 50
